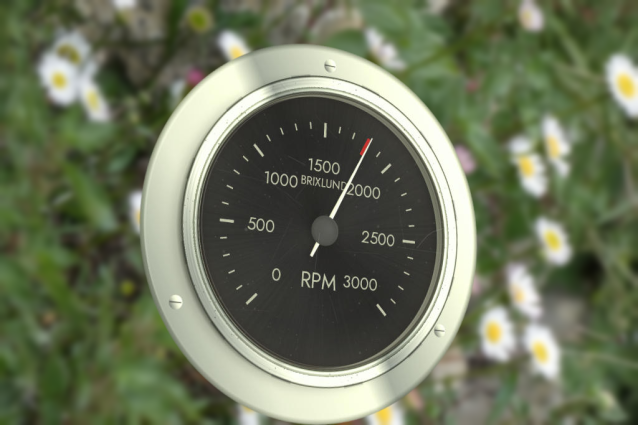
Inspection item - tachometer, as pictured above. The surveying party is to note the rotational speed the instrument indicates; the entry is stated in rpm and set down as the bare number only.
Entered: 1800
